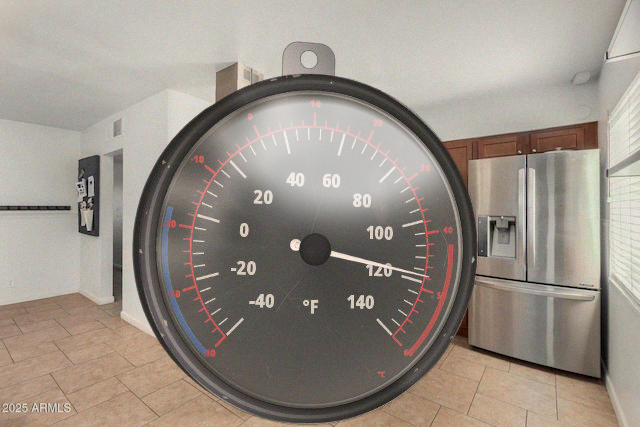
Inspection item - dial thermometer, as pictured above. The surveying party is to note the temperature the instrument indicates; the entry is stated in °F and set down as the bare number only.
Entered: 118
